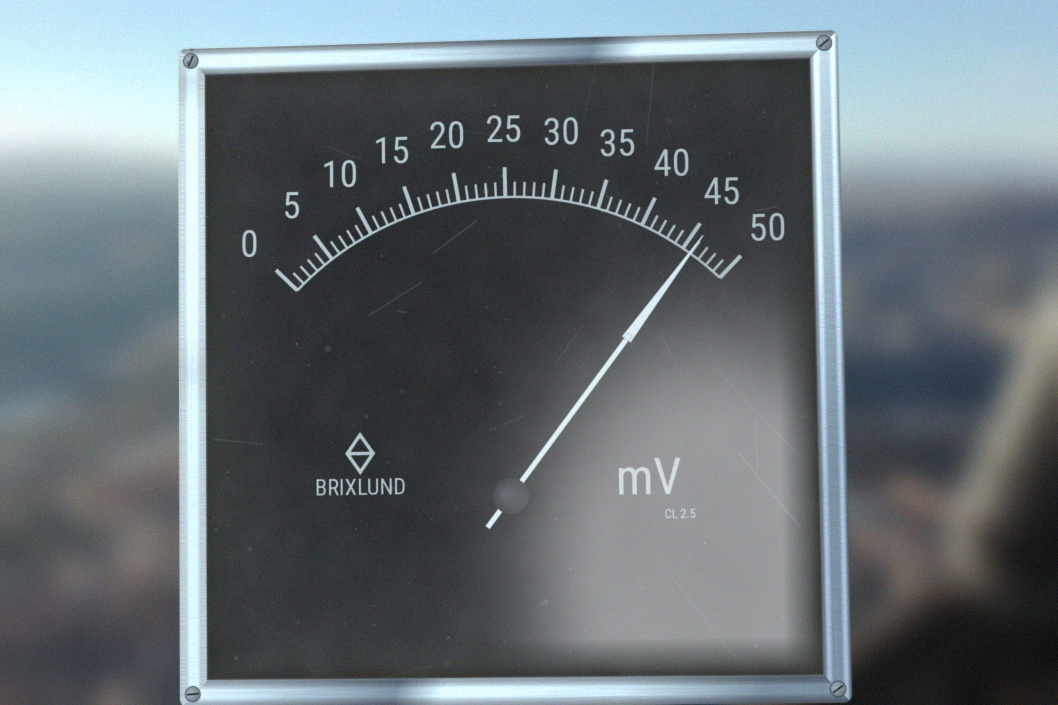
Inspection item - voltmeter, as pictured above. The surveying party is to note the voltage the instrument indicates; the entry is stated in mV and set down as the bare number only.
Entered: 46
